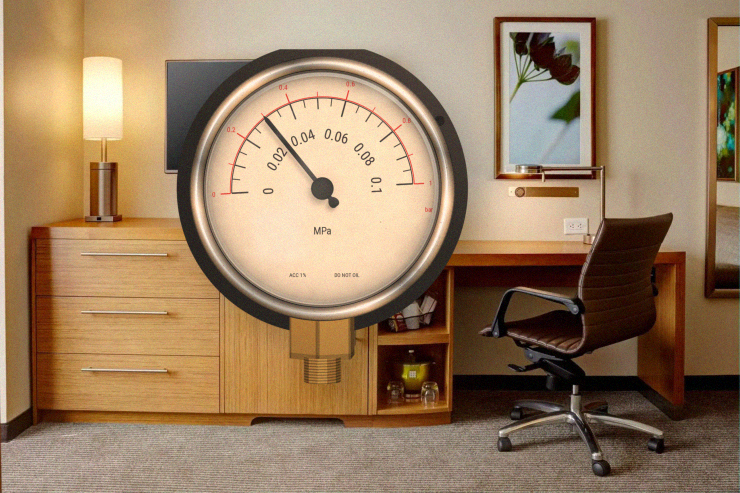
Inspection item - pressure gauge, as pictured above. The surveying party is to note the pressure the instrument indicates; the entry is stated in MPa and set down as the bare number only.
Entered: 0.03
